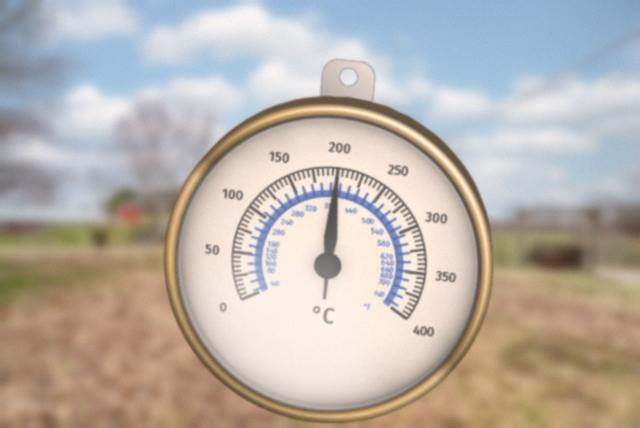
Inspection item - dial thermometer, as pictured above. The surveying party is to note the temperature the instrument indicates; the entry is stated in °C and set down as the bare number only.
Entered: 200
